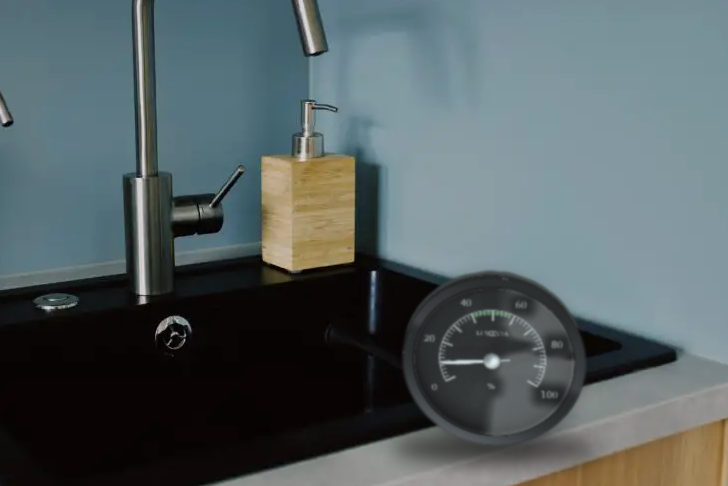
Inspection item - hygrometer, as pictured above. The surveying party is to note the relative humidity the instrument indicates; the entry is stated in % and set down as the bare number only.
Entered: 10
